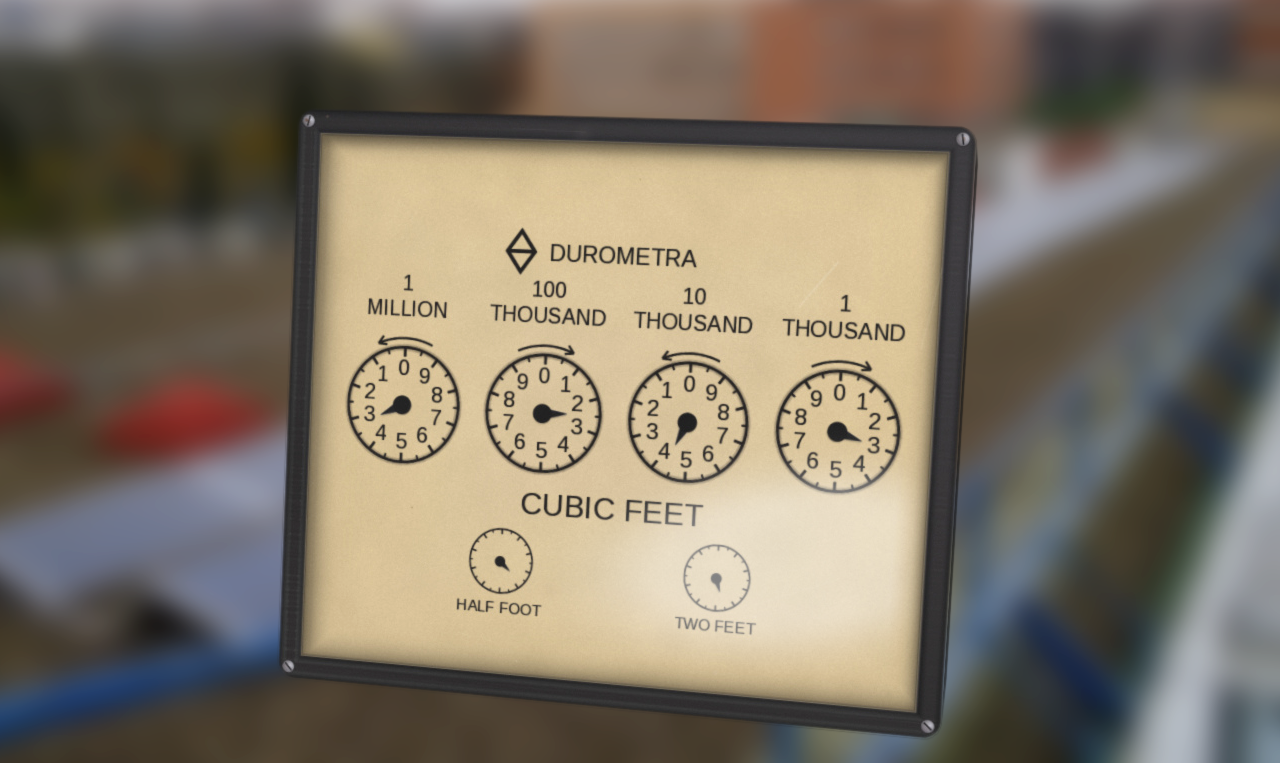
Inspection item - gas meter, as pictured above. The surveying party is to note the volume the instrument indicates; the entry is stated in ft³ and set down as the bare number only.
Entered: 324300
